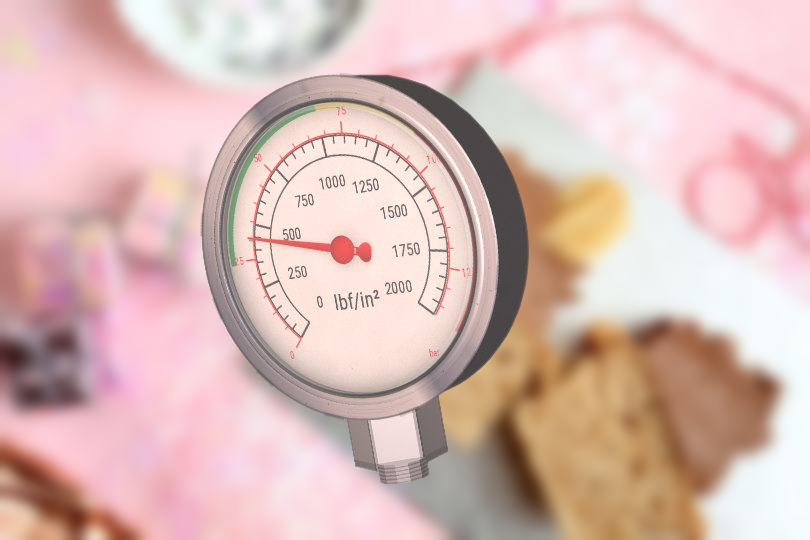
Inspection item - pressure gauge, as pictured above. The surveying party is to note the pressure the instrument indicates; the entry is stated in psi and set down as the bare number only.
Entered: 450
